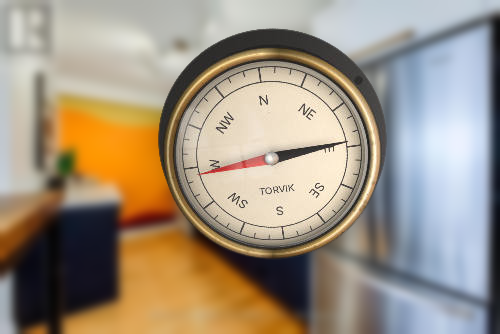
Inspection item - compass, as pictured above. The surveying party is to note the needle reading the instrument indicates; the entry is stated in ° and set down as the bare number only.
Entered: 265
